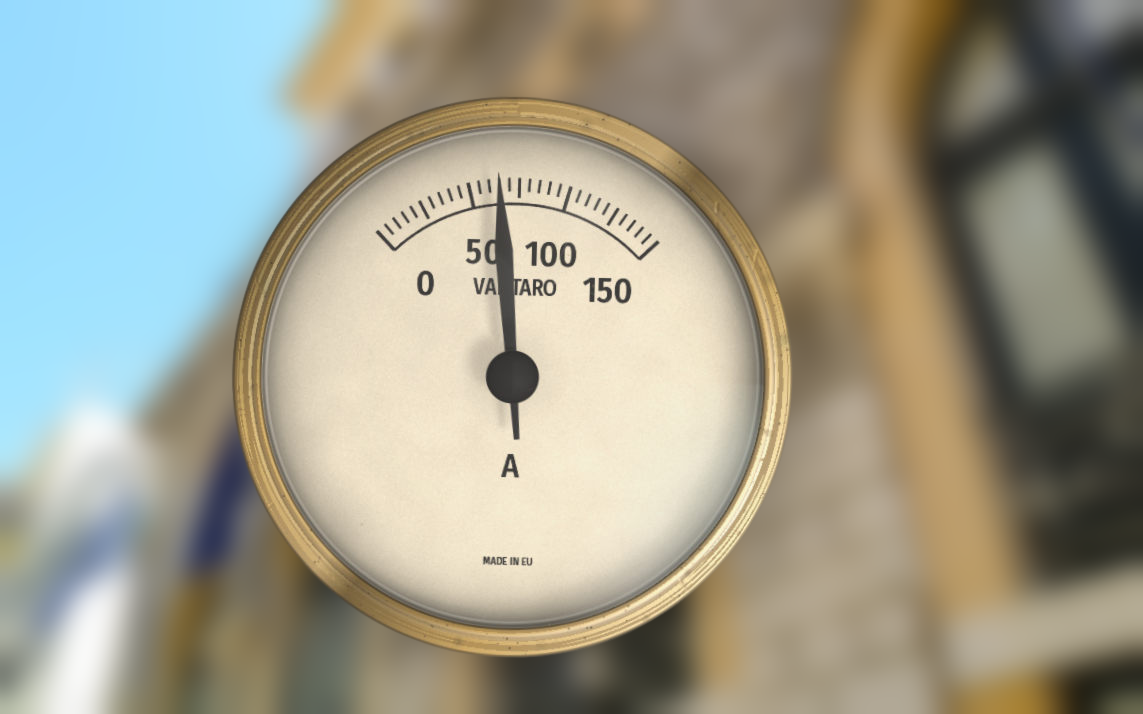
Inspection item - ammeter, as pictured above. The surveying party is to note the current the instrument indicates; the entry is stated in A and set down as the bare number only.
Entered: 65
